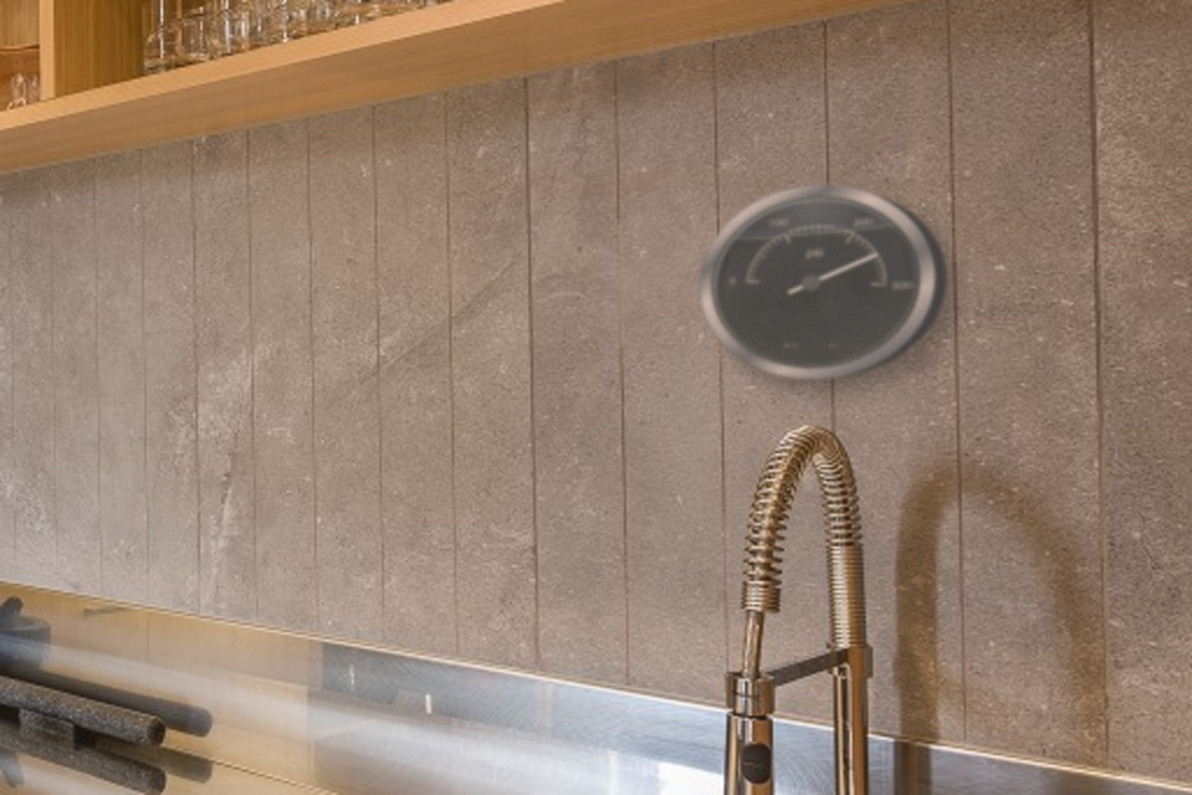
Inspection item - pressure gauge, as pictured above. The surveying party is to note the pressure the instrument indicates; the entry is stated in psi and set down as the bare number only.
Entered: 250
